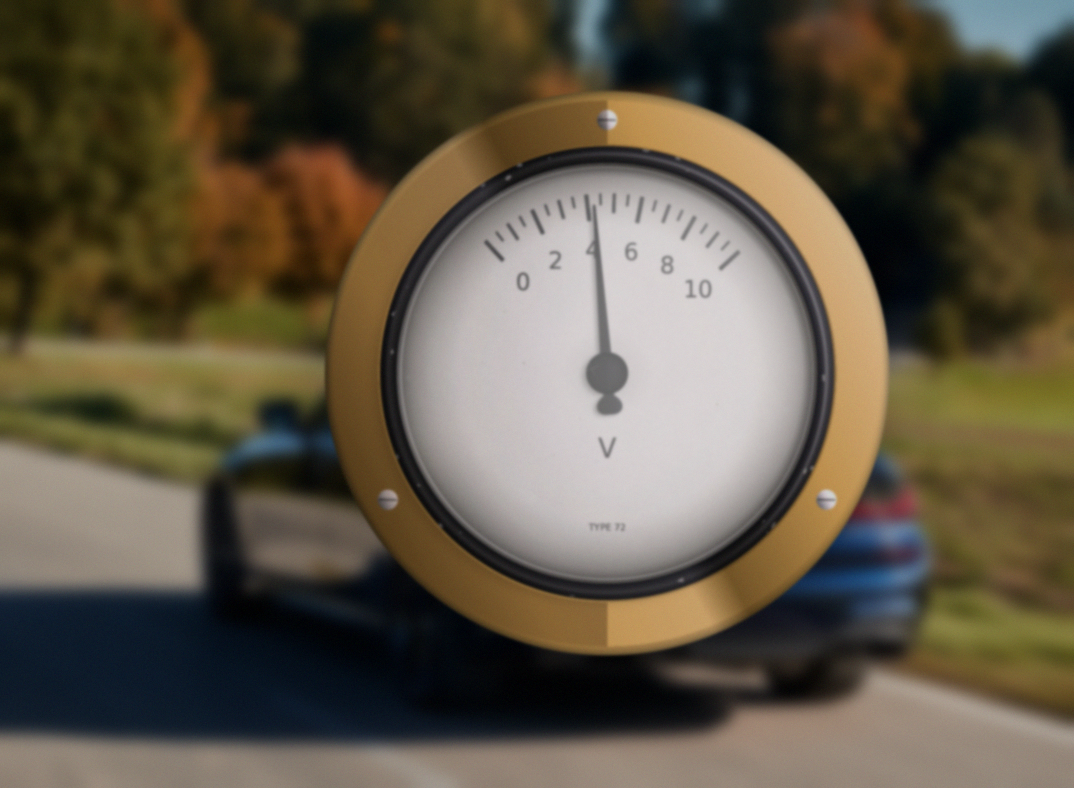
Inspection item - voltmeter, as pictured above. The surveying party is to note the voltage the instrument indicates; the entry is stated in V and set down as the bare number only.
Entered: 4.25
